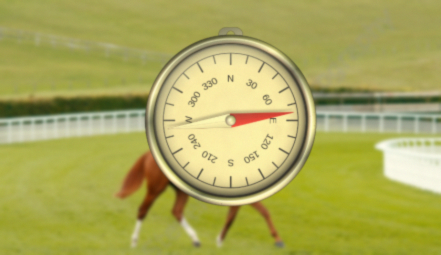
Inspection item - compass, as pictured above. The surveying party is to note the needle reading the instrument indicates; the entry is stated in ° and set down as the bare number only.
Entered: 82.5
